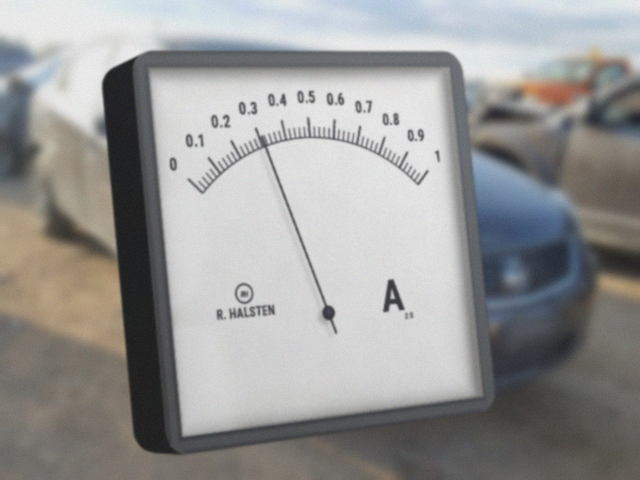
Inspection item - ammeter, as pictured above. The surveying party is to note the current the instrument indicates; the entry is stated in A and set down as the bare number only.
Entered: 0.3
